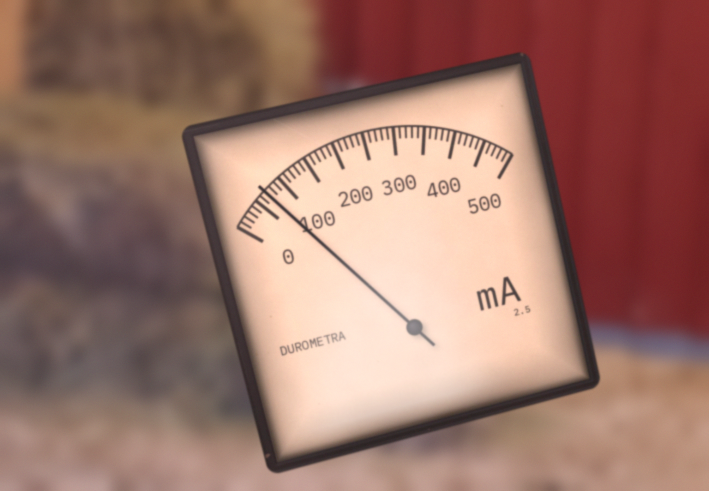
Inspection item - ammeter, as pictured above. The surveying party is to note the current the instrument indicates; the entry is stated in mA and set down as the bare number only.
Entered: 70
